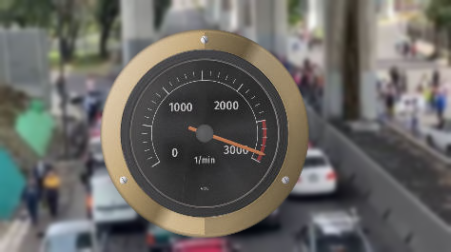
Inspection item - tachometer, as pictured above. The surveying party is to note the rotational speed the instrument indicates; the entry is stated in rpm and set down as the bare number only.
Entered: 2900
